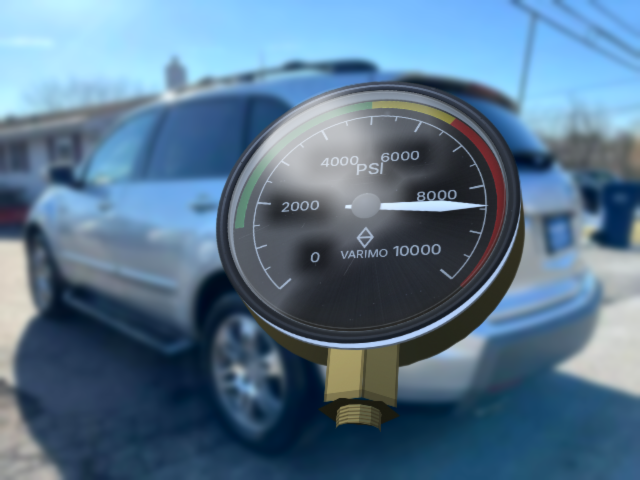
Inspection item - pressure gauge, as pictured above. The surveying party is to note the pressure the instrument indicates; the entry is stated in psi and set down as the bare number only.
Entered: 8500
